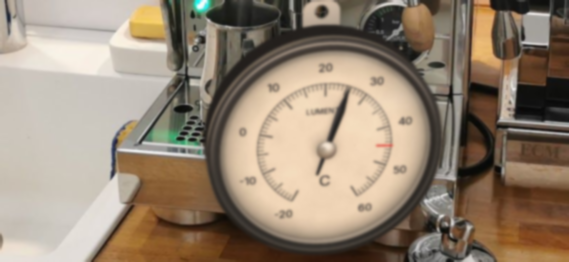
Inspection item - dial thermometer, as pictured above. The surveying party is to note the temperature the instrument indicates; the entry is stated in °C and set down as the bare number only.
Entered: 25
